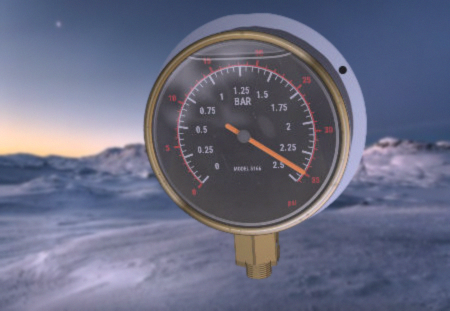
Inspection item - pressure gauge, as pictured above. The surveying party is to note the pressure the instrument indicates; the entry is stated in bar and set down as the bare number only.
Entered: 2.4
